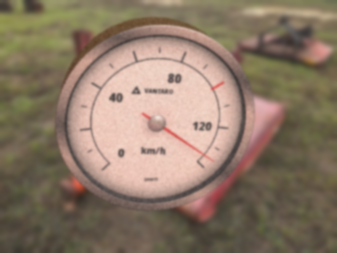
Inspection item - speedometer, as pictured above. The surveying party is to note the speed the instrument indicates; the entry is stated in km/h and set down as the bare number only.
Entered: 135
